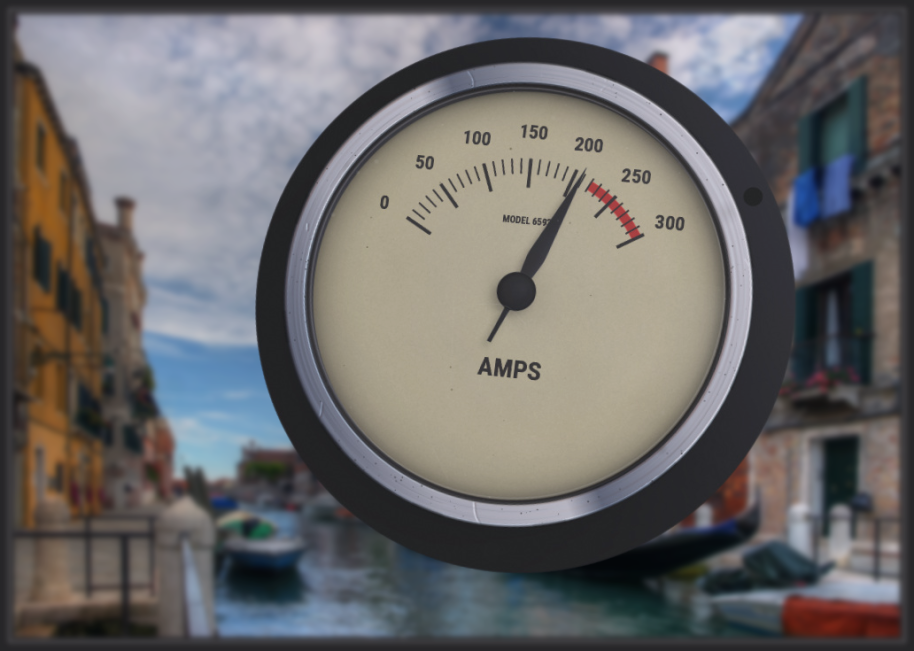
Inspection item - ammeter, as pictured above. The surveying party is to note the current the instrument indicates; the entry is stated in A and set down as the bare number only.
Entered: 210
